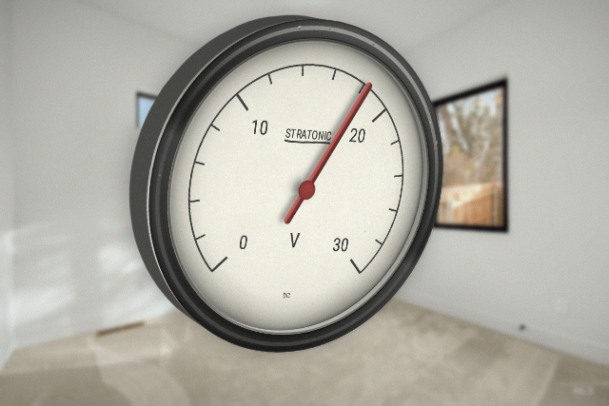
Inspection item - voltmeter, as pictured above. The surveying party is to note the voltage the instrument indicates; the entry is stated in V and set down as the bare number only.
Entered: 18
